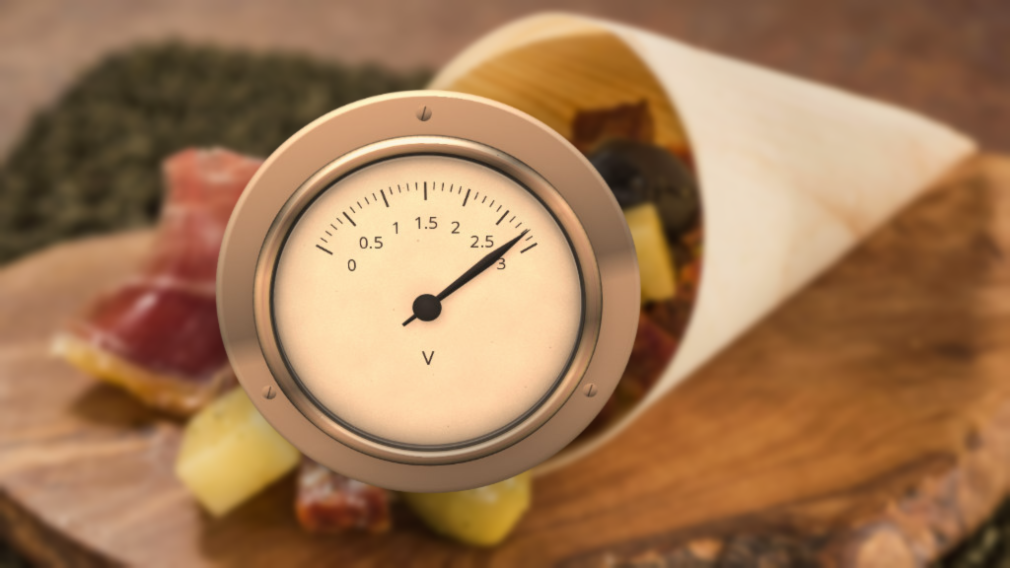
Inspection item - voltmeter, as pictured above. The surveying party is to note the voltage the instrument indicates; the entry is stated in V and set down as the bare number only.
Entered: 2.8
